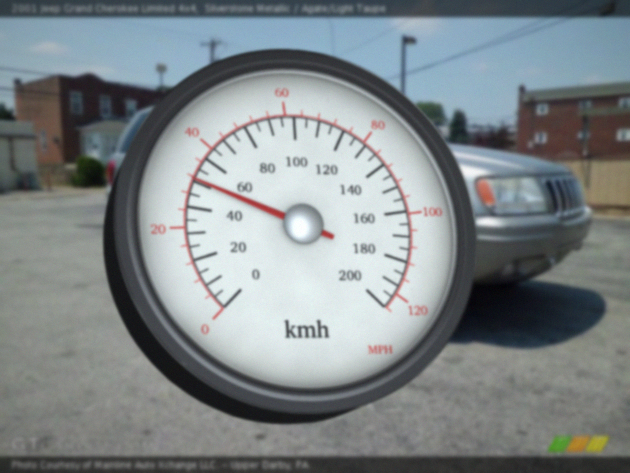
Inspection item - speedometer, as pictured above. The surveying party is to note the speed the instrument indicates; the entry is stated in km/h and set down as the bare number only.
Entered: 50
